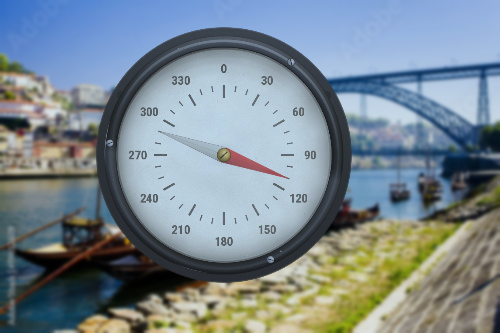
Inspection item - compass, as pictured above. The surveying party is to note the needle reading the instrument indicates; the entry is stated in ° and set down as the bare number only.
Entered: 110
